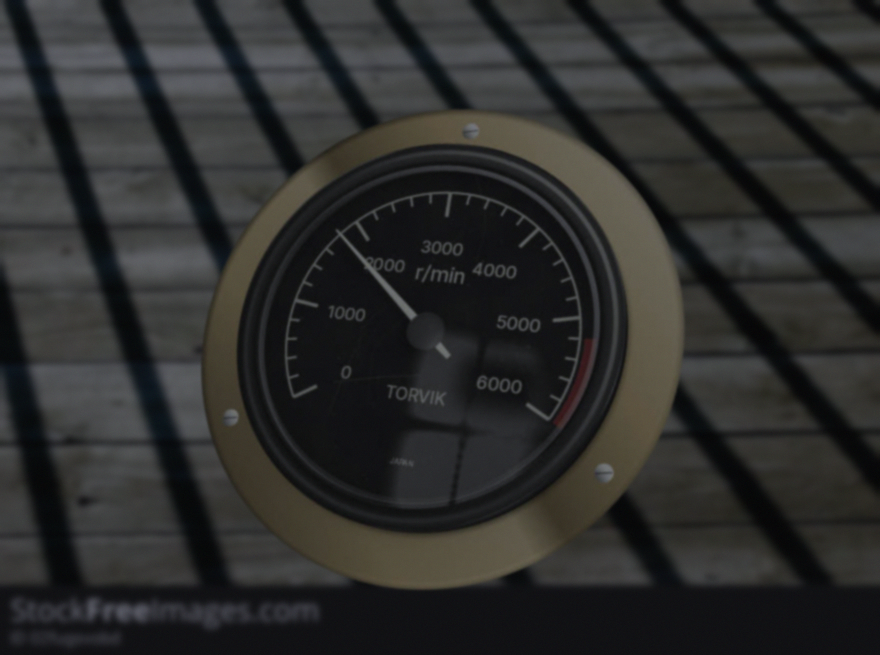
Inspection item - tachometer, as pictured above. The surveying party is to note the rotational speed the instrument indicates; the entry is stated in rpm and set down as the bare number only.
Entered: 1800
